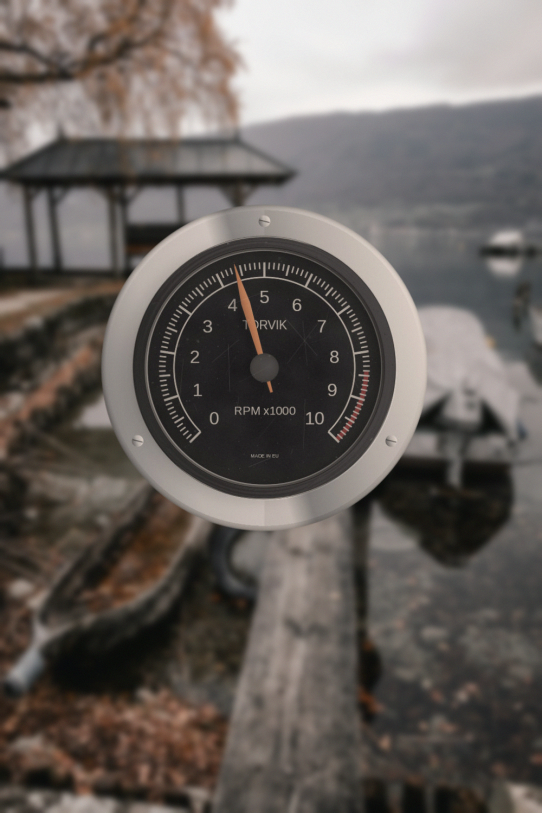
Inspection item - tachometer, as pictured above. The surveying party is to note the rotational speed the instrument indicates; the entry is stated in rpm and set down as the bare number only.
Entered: 4400
